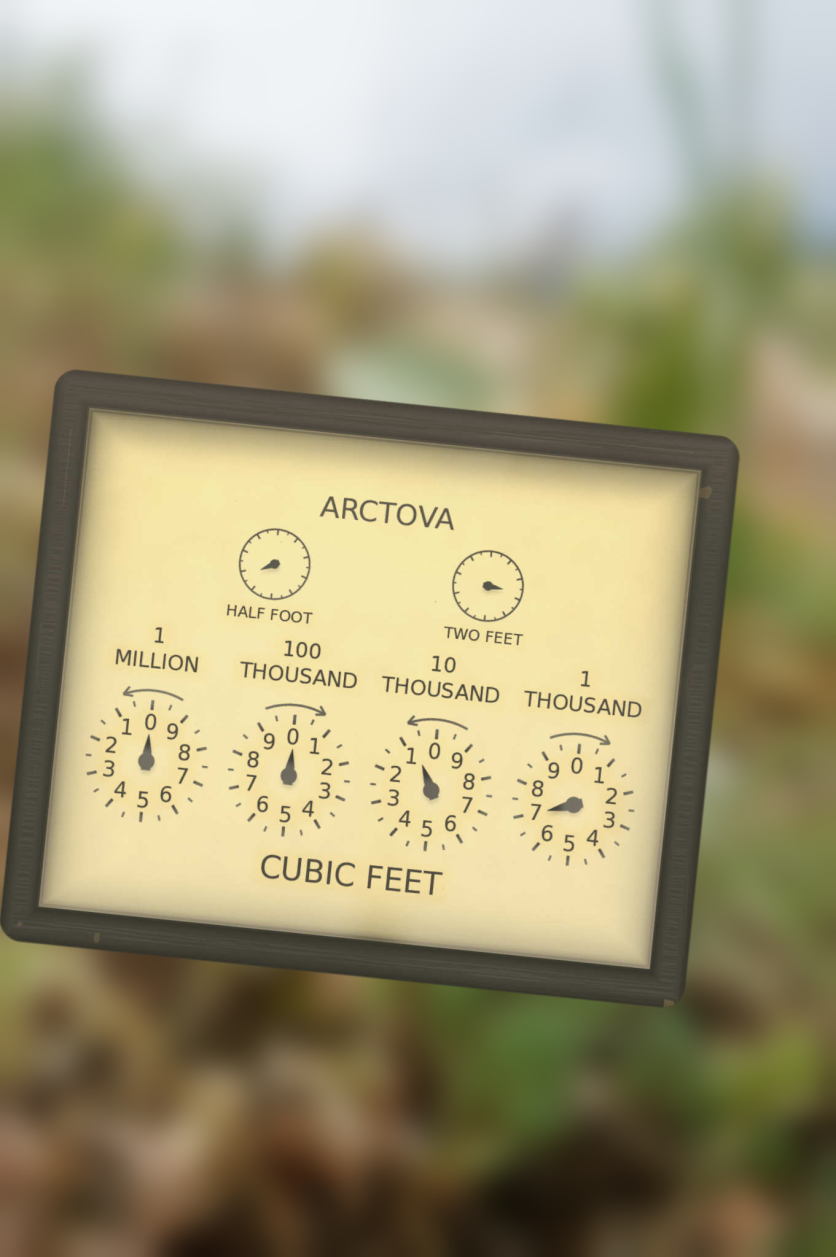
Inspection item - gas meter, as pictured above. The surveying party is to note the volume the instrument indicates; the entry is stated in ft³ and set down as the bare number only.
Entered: 700
